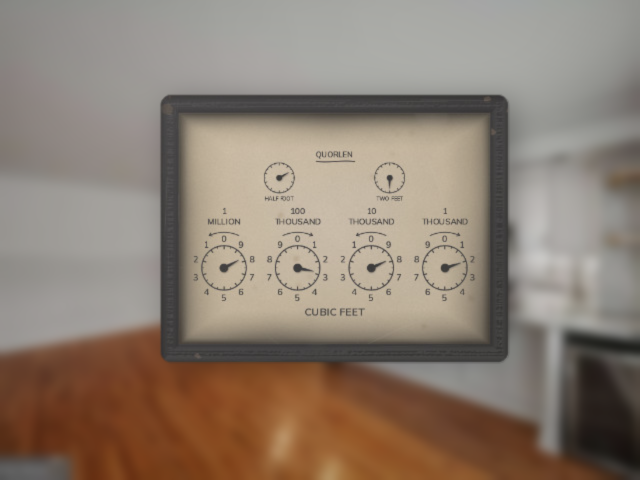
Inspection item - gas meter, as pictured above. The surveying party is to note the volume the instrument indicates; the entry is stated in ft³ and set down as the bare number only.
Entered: 828200
